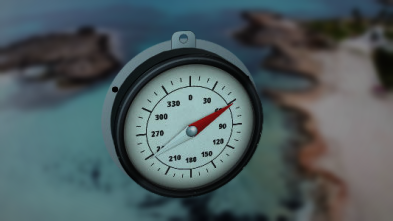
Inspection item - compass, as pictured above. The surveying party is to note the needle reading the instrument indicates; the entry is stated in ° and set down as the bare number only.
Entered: 60
